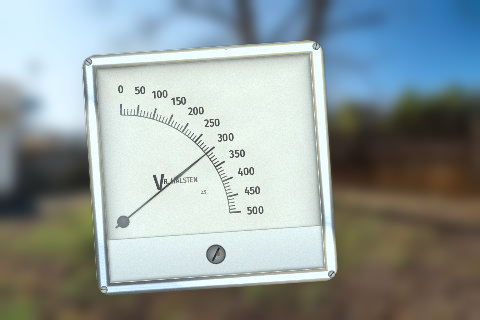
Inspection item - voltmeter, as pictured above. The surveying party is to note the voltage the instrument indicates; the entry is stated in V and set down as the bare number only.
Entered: 300
